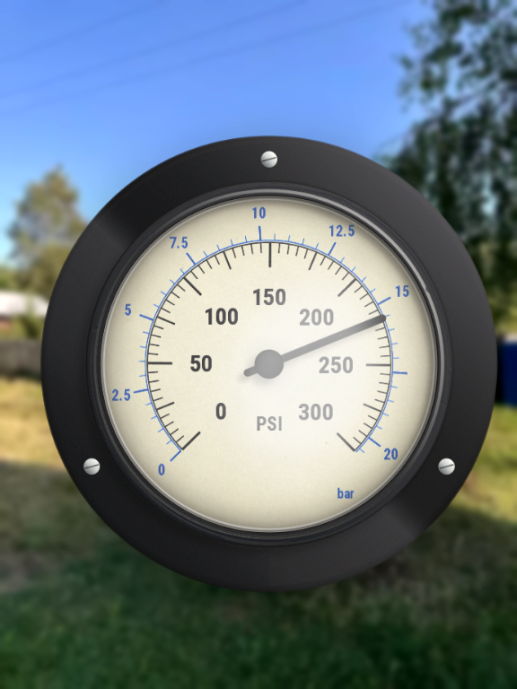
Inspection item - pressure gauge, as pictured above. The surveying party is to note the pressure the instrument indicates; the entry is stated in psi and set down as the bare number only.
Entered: 225
